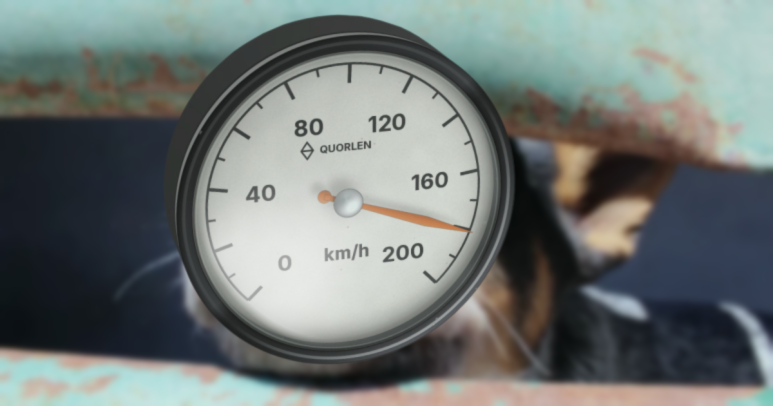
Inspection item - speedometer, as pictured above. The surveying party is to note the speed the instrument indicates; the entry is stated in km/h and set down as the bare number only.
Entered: 180
